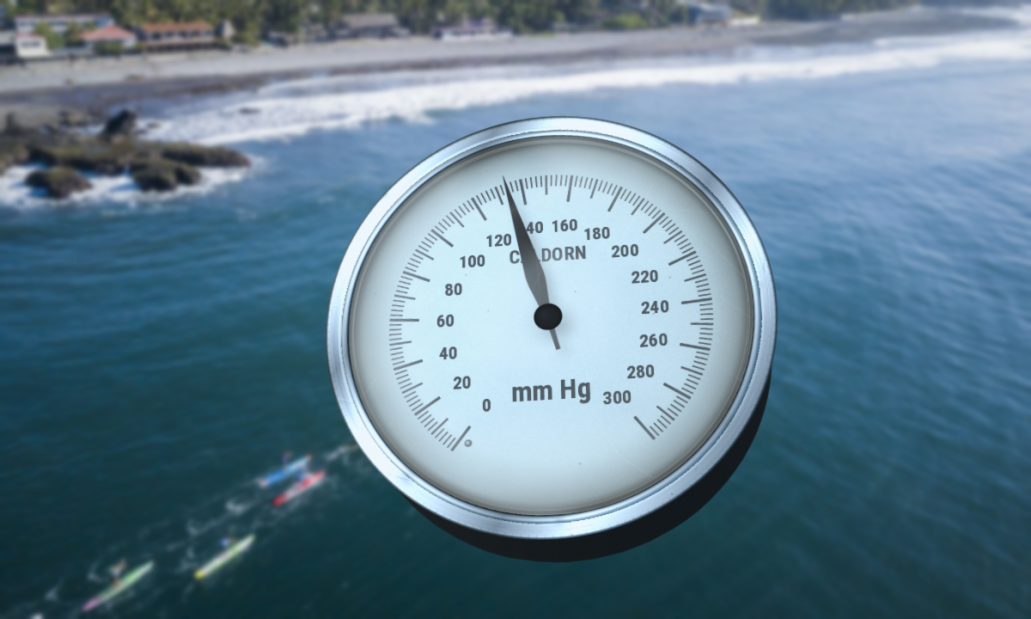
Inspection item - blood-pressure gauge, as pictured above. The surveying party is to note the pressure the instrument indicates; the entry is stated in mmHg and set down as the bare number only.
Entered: 134
